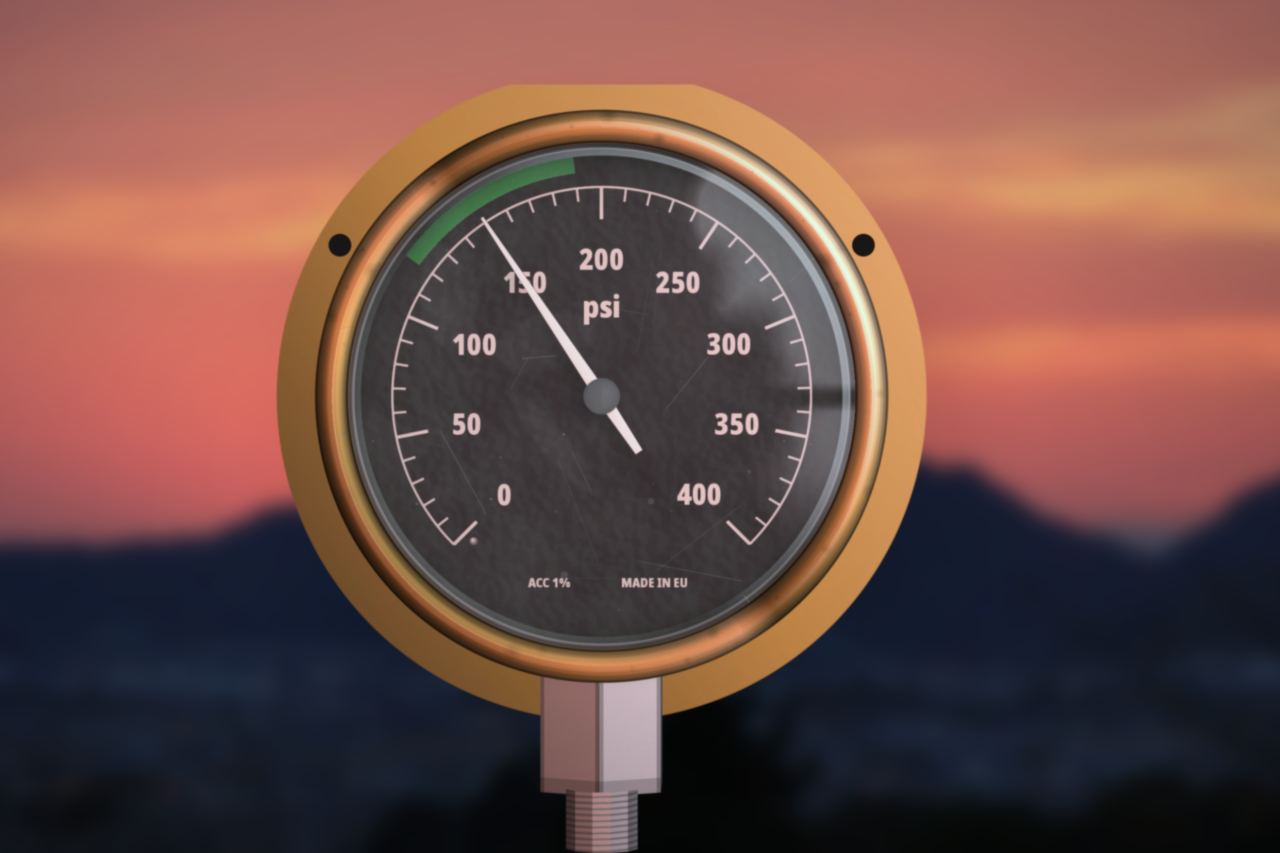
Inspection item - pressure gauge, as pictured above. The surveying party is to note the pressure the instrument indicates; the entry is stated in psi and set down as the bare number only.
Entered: 150
